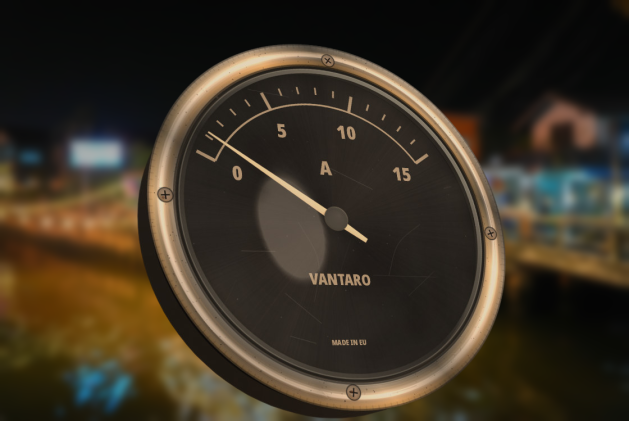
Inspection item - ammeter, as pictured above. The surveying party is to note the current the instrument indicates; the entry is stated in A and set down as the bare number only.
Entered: 1
